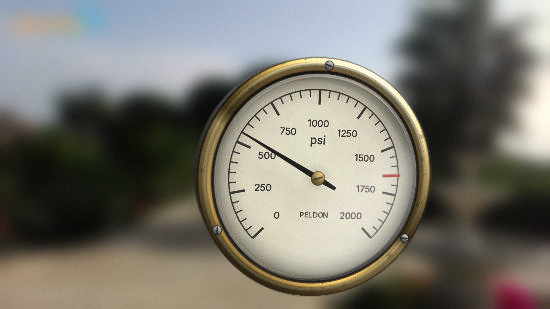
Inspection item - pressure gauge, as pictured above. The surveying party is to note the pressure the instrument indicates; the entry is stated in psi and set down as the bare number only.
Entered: 550
